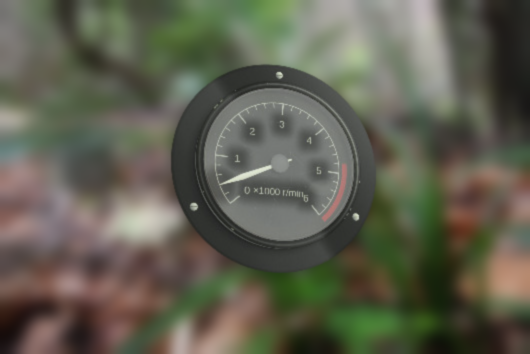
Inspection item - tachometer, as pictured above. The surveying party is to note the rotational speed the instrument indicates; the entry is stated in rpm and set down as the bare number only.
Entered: 400
